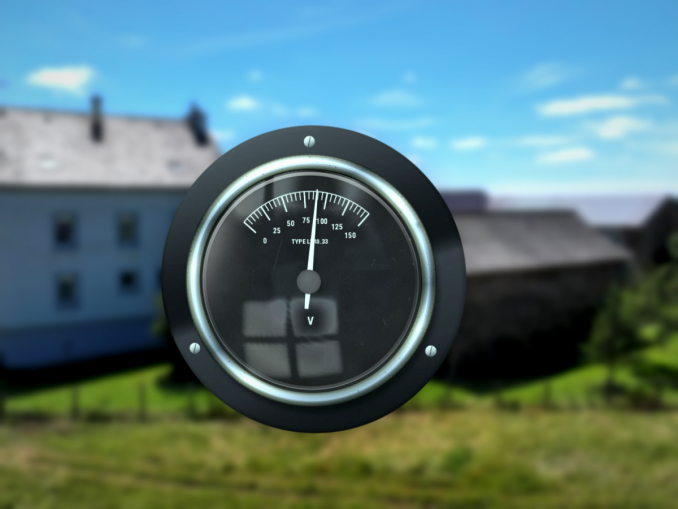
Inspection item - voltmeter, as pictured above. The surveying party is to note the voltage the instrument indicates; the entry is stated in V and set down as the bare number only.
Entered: 90
